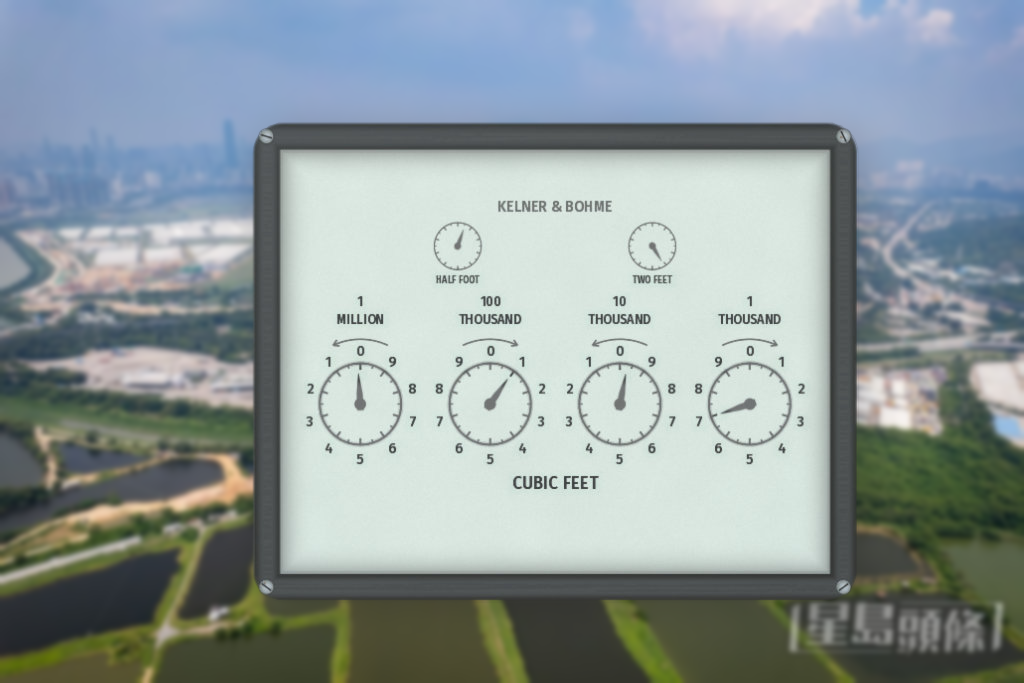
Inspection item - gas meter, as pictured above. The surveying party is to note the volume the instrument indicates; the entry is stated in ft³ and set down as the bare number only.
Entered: 9700
